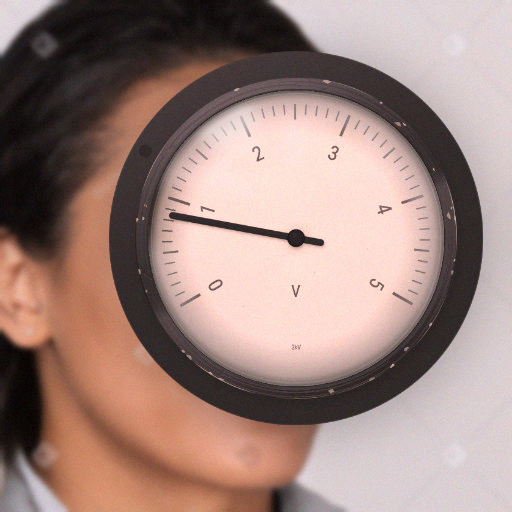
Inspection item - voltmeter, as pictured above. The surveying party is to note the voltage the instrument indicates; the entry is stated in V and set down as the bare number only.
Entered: 0.85
